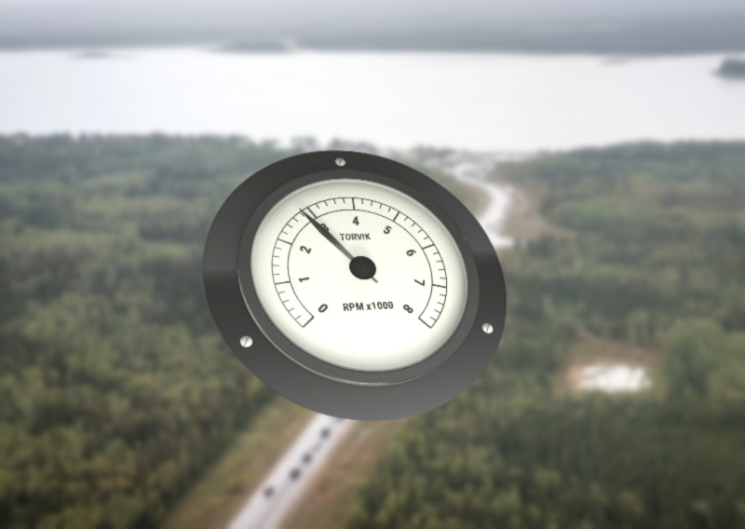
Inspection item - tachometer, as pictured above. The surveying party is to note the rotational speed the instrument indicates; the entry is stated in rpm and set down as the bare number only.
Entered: 2800
